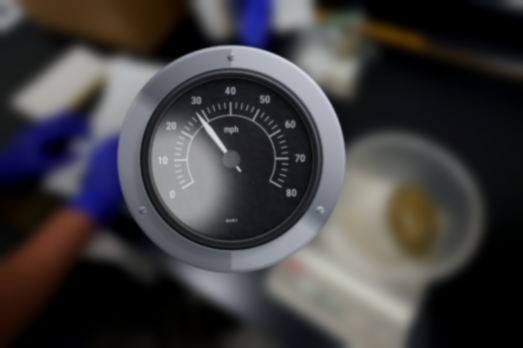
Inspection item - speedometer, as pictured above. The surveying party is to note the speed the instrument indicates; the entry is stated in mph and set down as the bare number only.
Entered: 28
